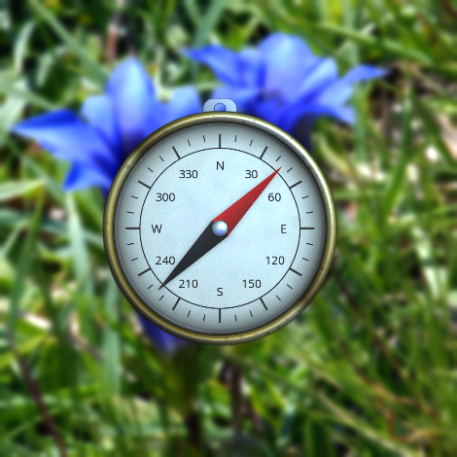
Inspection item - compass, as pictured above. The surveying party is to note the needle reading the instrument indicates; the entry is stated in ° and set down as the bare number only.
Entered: 45
